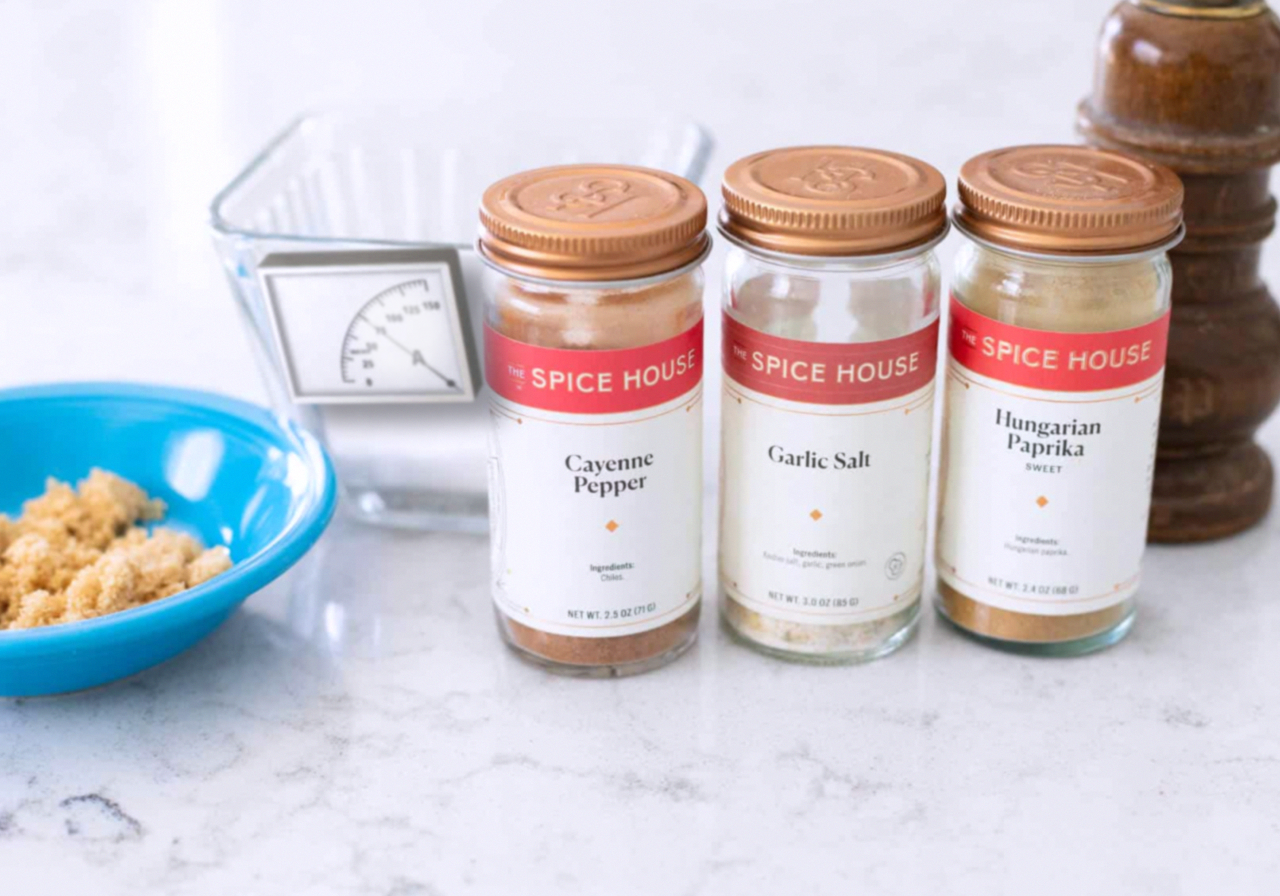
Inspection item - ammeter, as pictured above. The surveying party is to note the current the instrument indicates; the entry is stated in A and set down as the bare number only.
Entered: 75
